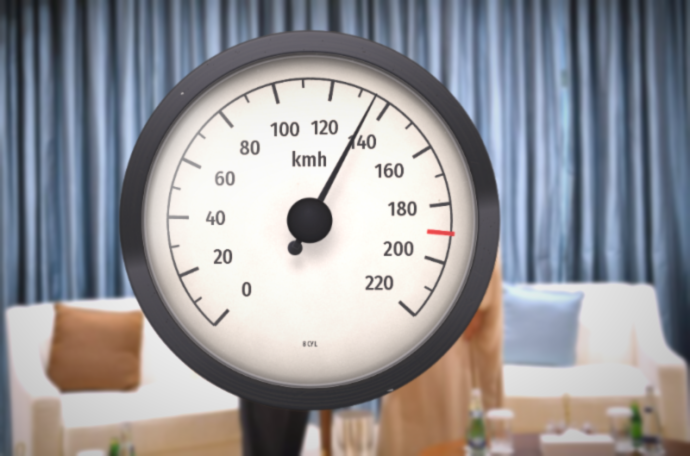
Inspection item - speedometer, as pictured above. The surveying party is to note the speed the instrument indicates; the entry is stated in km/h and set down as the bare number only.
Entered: 135
